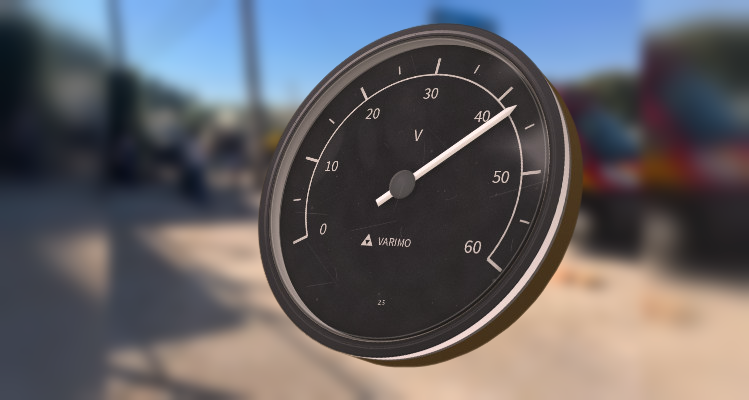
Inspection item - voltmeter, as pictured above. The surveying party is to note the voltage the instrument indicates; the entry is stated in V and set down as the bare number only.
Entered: 42.5
